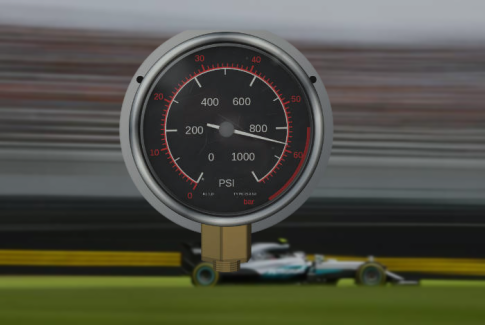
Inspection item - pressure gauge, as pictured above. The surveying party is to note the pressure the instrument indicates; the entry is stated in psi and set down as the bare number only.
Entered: 850
